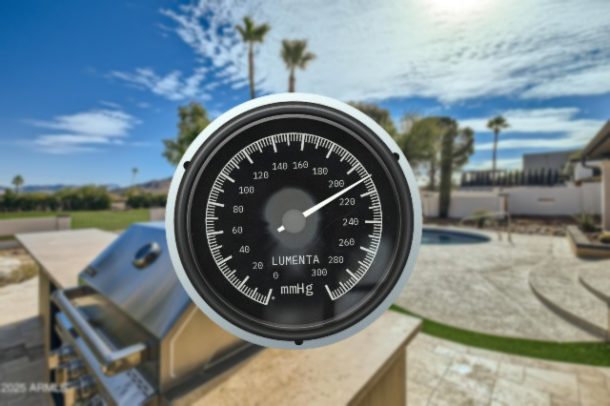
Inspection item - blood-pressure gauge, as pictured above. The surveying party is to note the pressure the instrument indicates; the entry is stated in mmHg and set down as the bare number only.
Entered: 210
